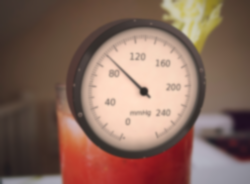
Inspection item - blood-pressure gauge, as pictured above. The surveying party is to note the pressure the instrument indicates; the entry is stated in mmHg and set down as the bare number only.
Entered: 90
